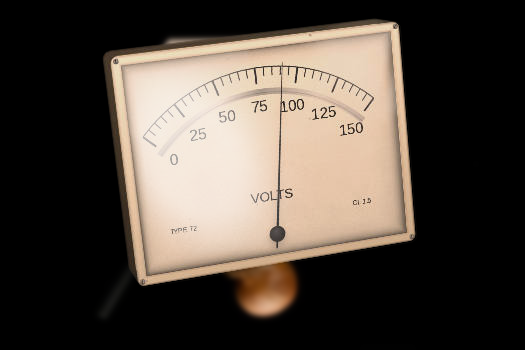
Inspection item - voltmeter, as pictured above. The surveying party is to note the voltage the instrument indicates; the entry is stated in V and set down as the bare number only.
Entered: 90
